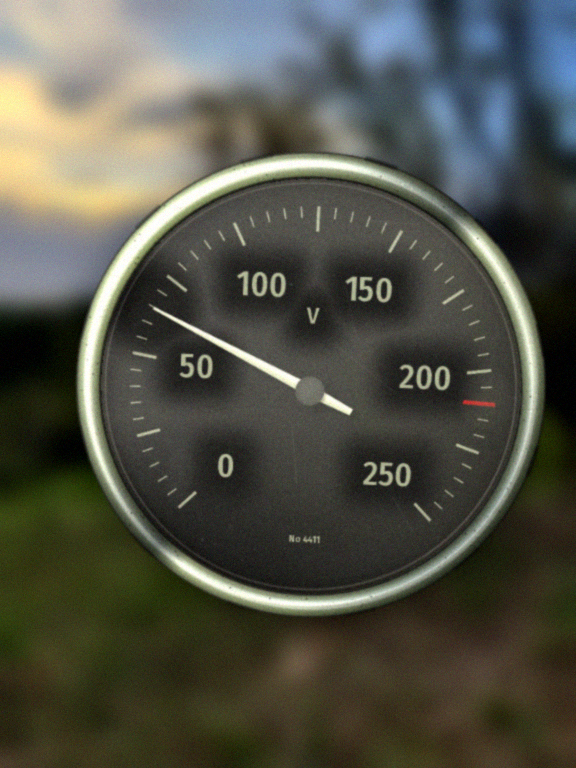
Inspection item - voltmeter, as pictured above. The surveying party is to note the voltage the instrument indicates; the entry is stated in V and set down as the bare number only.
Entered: 65
